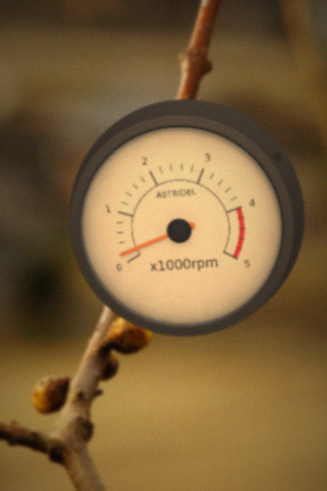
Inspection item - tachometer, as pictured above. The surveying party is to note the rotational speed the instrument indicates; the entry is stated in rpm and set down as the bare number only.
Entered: 200
